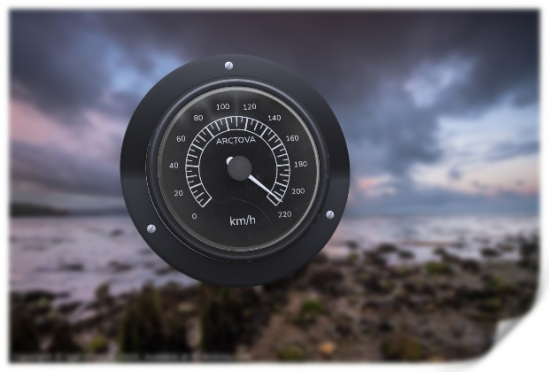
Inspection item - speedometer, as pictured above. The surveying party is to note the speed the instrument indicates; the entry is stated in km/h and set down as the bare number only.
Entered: 215
